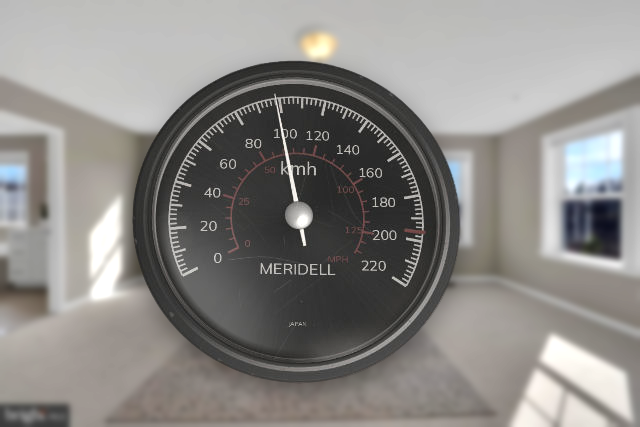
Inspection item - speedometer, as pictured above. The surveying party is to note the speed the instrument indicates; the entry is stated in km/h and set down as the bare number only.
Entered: 98
